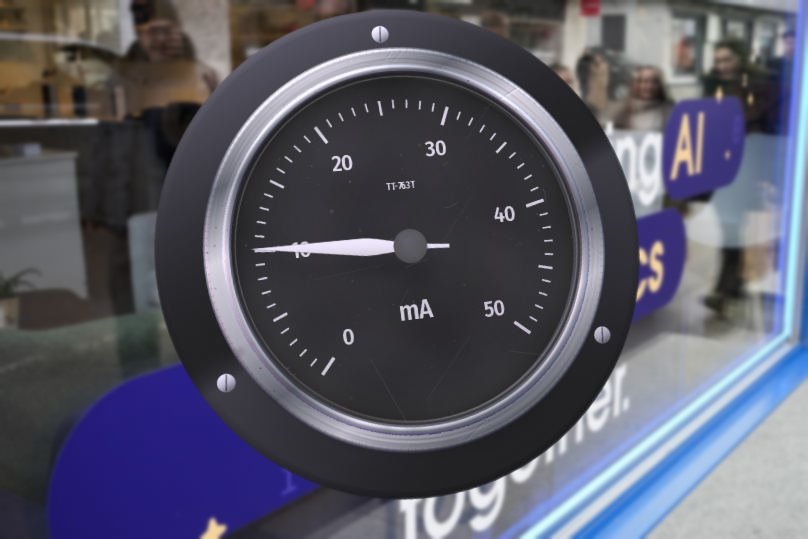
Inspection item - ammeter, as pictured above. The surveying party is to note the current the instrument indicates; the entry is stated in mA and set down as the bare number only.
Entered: 10
